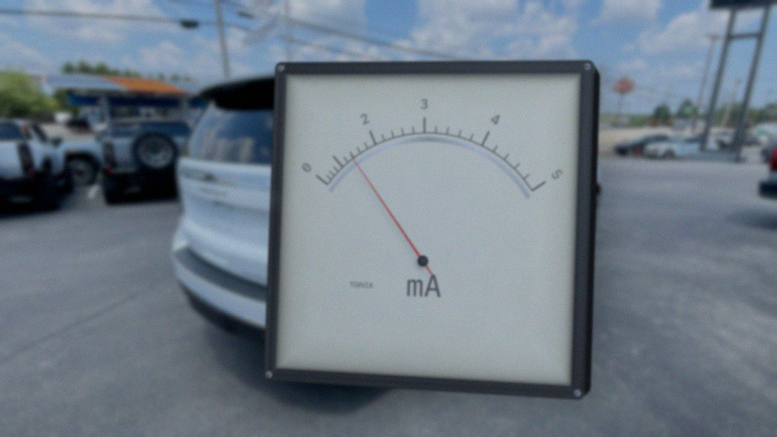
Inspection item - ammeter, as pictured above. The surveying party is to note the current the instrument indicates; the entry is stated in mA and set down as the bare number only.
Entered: 1.4
